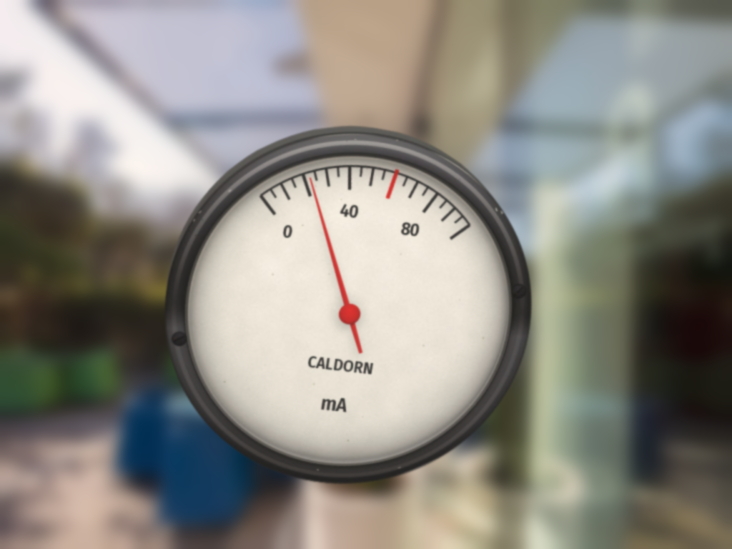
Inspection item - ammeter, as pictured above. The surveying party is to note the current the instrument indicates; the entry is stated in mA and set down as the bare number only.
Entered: 22.5
